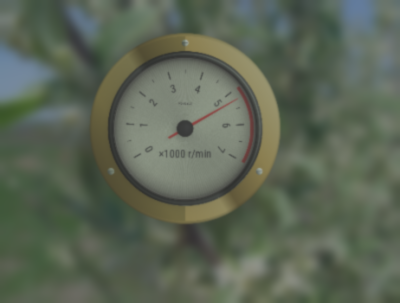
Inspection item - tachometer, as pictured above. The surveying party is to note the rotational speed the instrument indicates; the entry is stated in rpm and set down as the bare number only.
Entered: 5250
